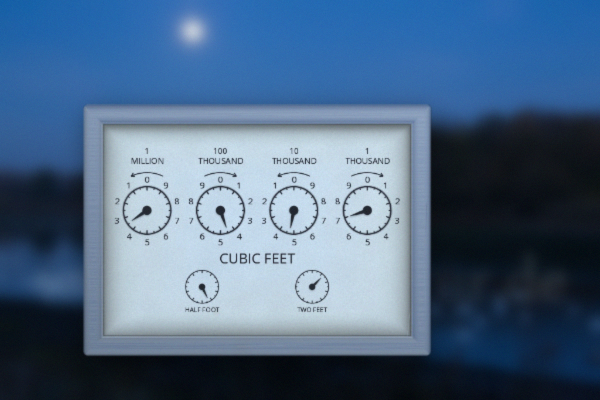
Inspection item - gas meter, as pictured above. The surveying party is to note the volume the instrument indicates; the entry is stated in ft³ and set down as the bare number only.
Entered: 344700
